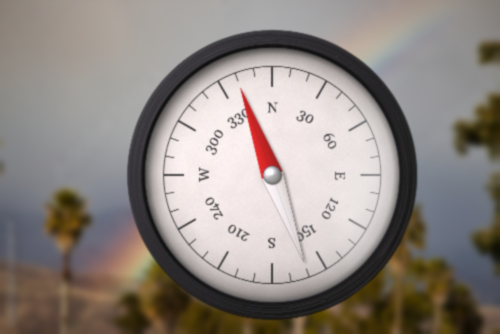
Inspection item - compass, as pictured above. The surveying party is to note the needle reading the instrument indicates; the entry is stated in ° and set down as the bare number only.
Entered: 340
